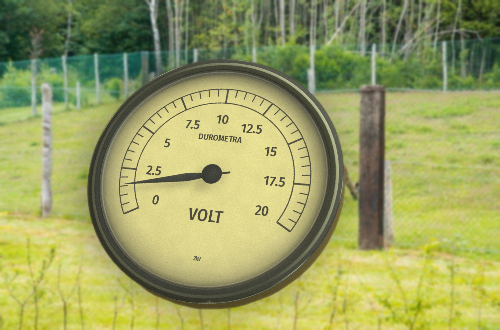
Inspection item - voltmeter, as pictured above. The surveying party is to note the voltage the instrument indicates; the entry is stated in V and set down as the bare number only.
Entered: 1.5
